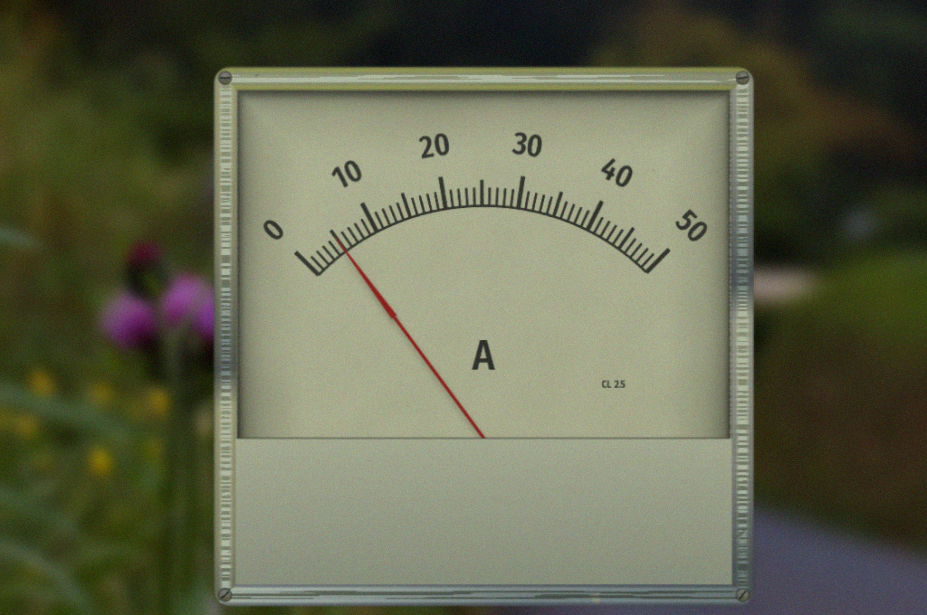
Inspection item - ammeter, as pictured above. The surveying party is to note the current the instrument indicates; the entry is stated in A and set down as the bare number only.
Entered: 5
